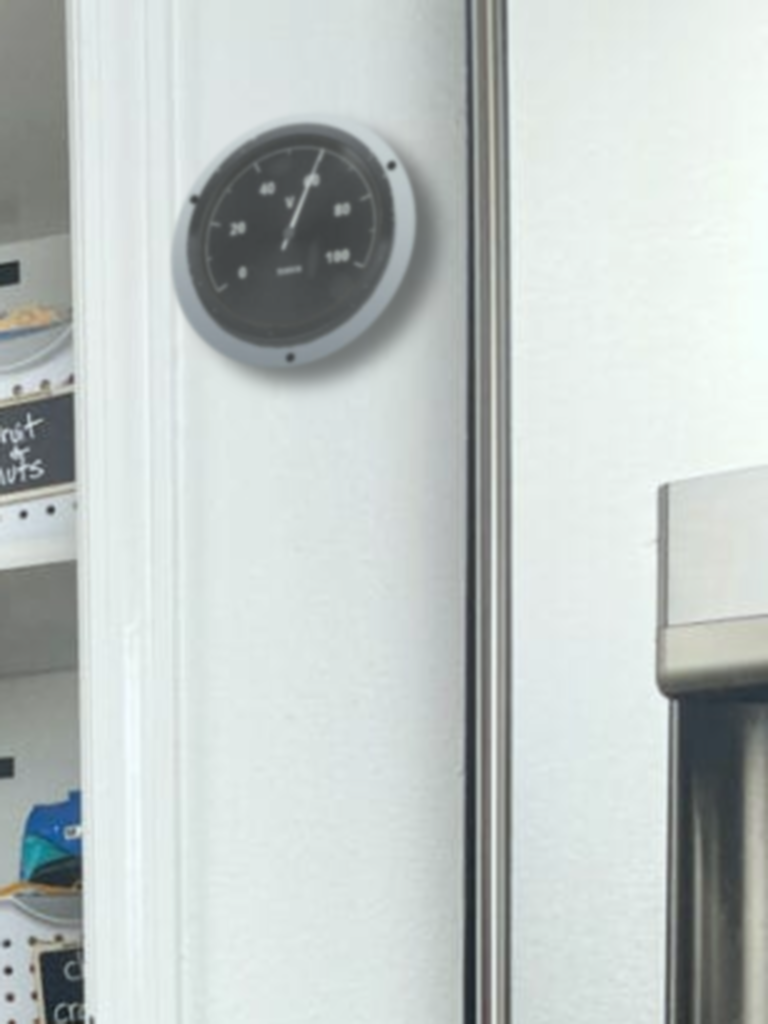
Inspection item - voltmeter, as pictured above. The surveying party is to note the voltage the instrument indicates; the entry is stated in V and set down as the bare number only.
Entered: 60
